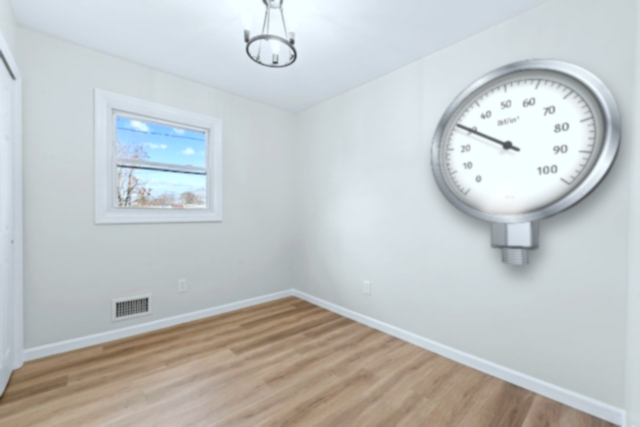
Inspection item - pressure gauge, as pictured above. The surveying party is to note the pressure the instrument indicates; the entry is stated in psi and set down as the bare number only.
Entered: 30
